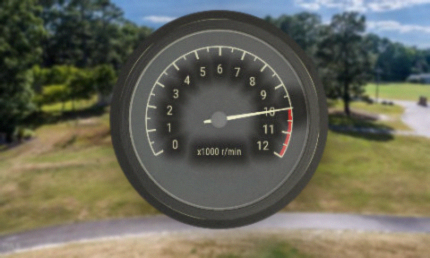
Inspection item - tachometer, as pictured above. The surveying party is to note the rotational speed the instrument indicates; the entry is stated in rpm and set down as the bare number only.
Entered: 10000
